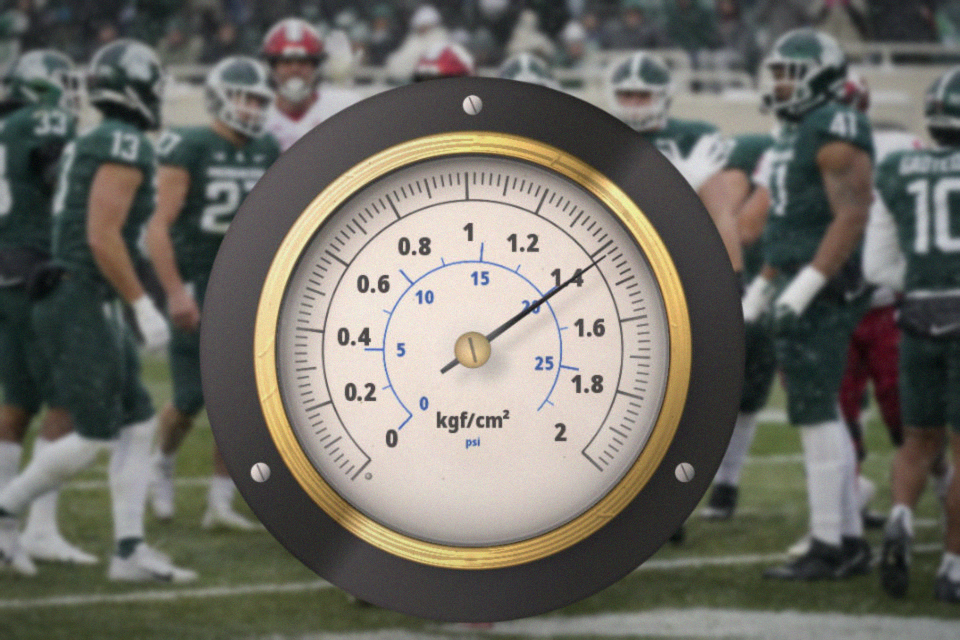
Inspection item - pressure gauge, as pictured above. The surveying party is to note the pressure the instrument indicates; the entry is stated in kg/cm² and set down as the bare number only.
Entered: 1.42
